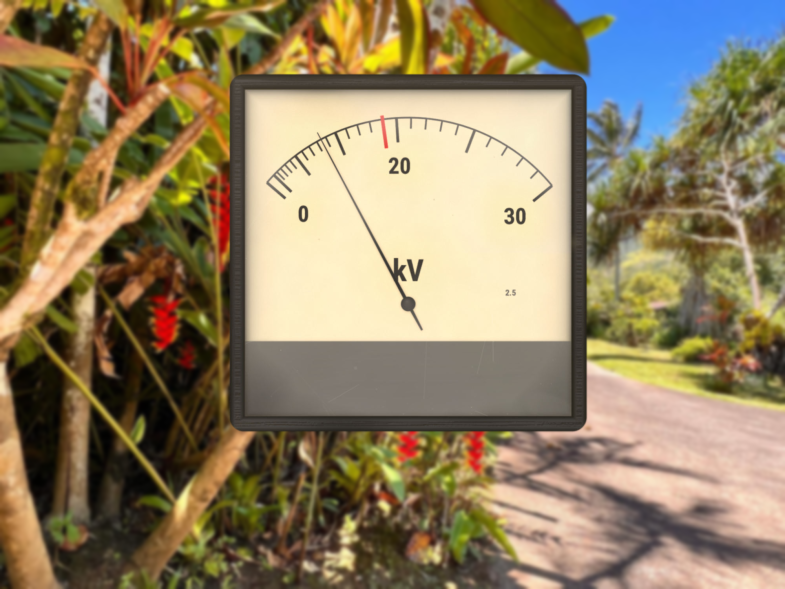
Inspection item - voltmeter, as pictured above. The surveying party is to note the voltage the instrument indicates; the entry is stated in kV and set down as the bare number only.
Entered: 13.5
